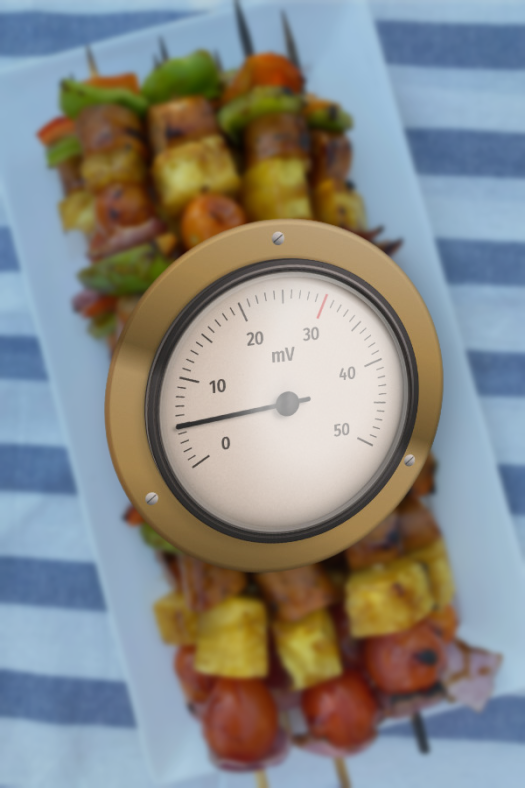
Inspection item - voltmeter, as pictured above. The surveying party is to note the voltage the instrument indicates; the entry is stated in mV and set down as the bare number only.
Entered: 5
